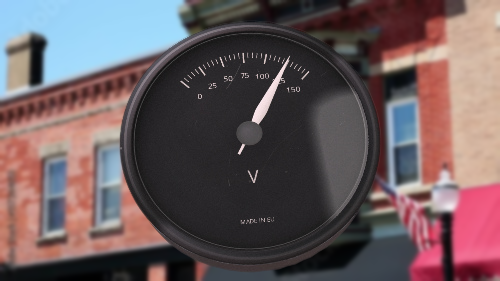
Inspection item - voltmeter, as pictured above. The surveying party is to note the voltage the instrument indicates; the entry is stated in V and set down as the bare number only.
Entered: 125
